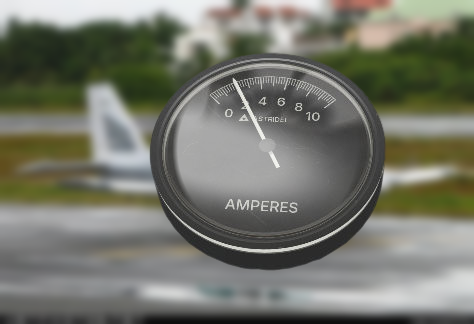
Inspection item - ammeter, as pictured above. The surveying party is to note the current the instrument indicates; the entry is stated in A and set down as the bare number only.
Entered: 2
